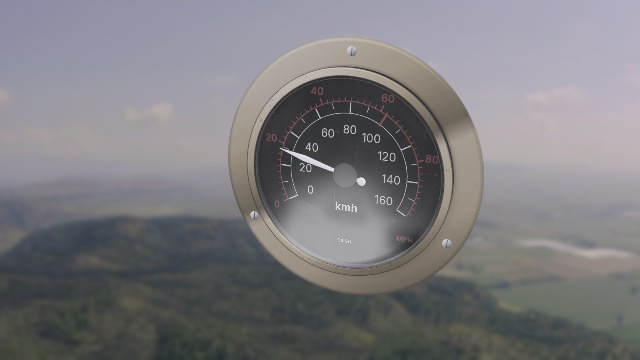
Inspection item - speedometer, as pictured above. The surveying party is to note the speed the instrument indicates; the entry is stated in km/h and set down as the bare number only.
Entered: 30
